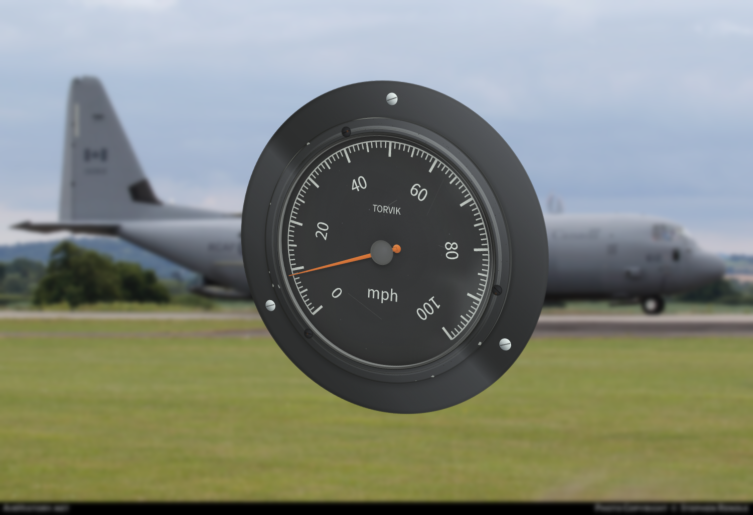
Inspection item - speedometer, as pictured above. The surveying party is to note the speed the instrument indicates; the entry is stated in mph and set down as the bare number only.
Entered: 9
